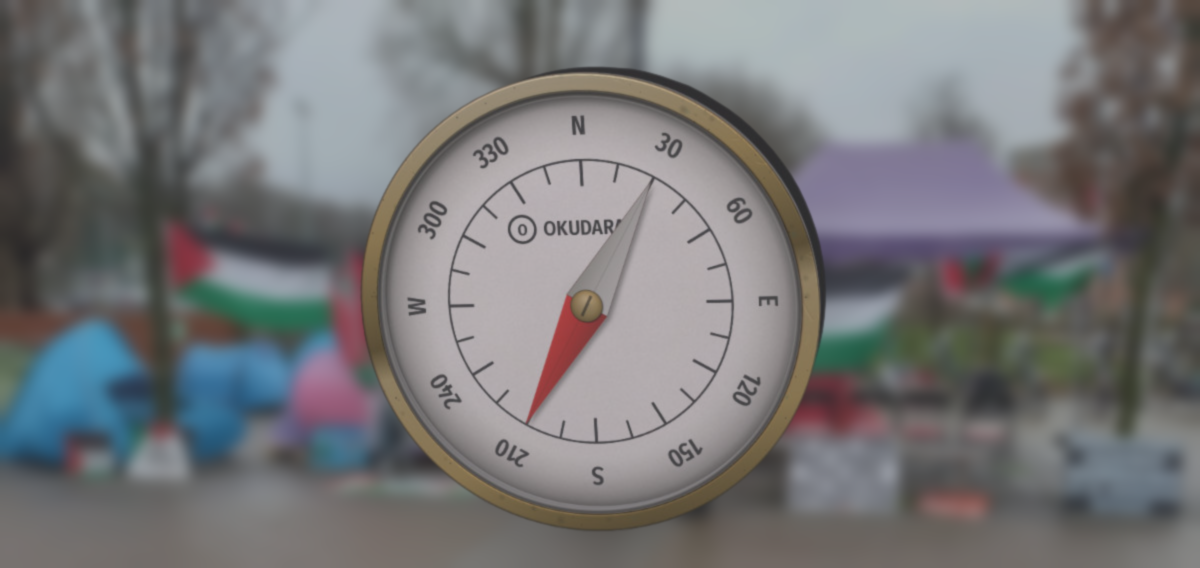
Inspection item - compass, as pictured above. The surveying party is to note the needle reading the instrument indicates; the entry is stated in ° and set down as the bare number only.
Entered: 210
